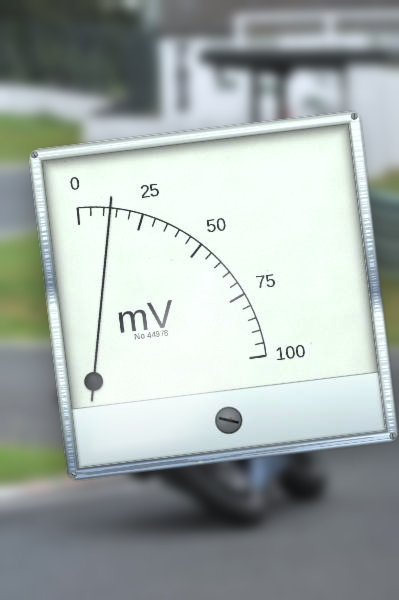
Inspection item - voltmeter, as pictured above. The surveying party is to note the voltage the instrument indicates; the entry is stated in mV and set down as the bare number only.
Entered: 12.5
